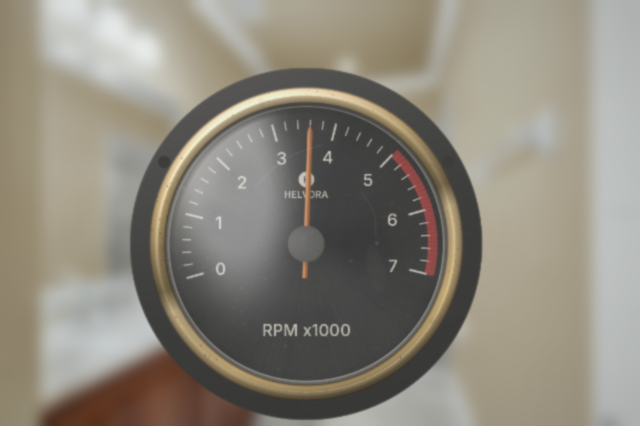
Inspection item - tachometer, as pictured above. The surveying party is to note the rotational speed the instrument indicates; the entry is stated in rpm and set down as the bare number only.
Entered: 3600
